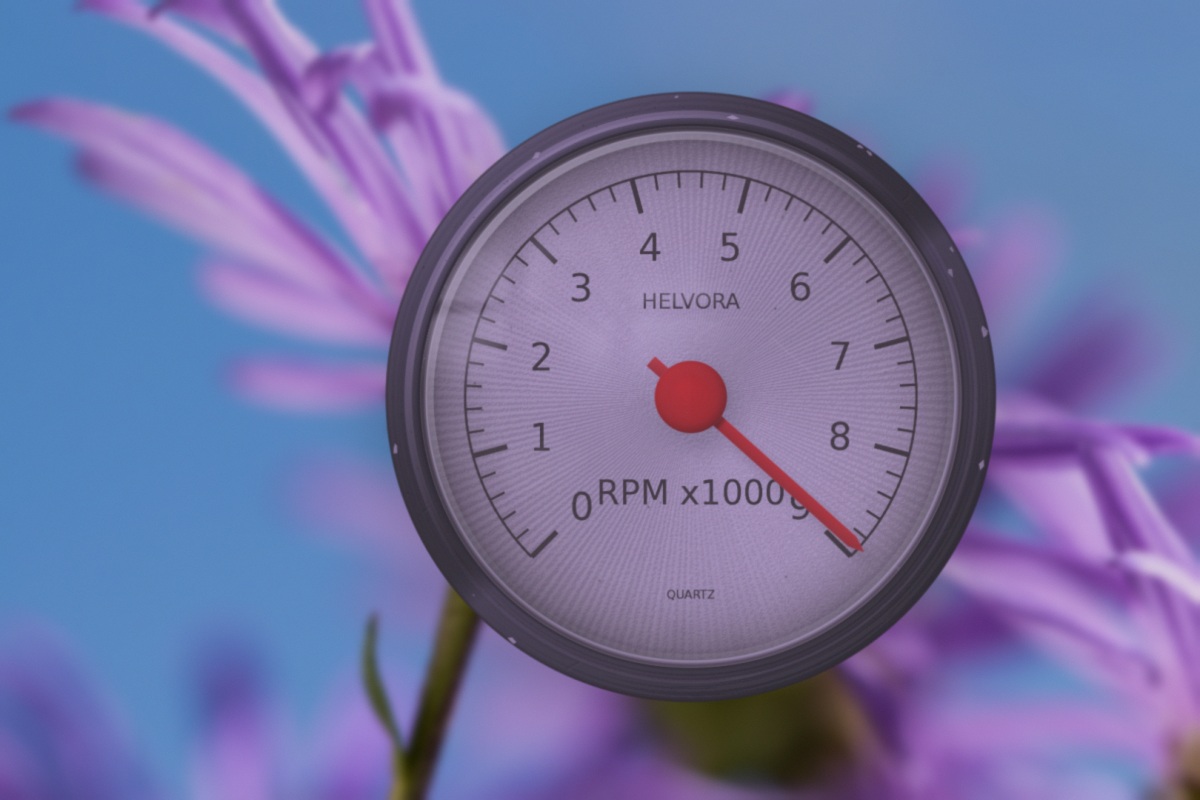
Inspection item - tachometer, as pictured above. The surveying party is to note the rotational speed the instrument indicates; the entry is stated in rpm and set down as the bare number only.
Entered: 8900
